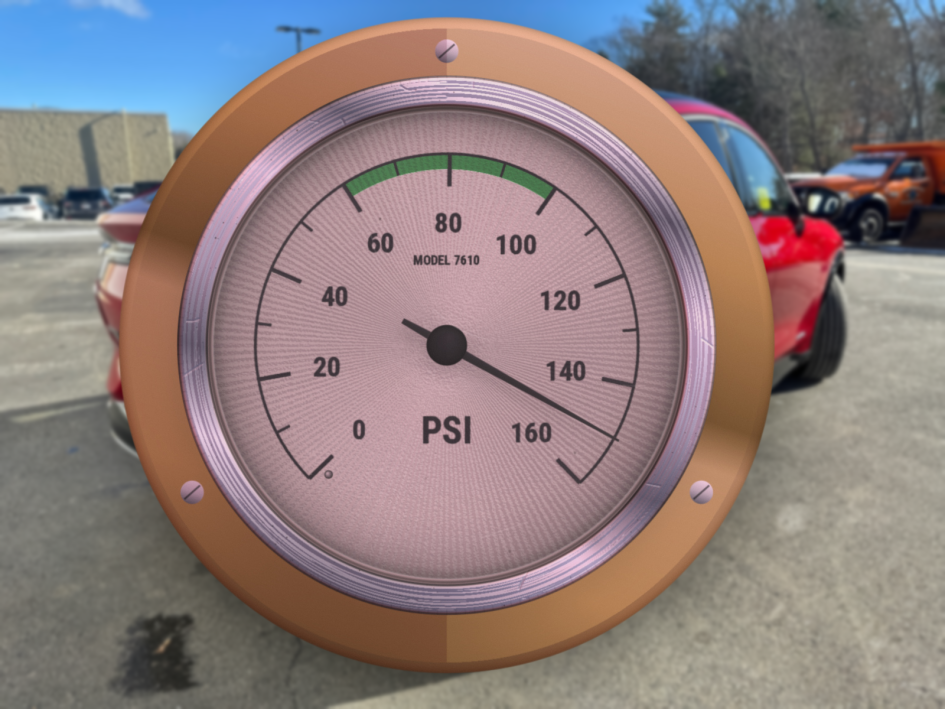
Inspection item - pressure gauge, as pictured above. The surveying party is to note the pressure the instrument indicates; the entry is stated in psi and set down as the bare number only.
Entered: 150
